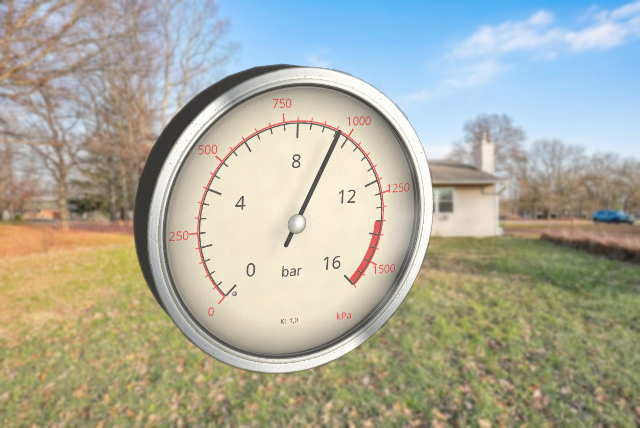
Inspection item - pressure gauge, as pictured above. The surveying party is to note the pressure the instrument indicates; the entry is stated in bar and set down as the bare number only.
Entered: 9.5
